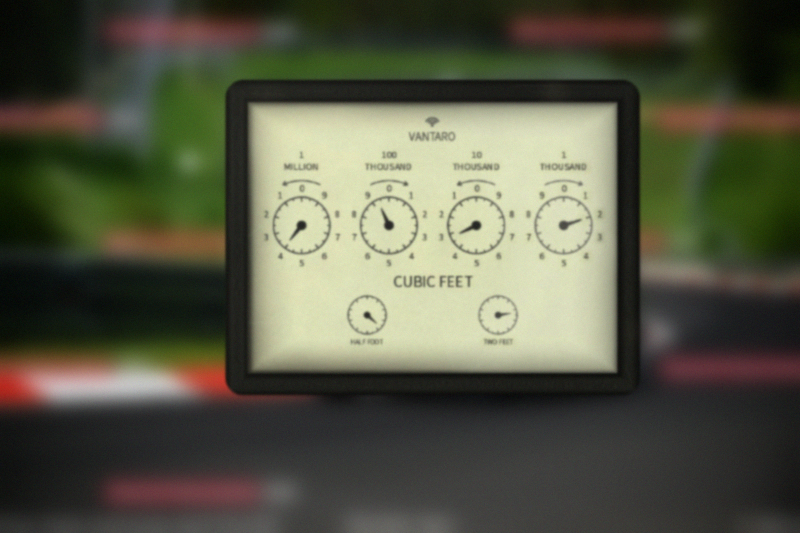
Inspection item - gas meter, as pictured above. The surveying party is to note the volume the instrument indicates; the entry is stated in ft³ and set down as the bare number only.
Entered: 393200
